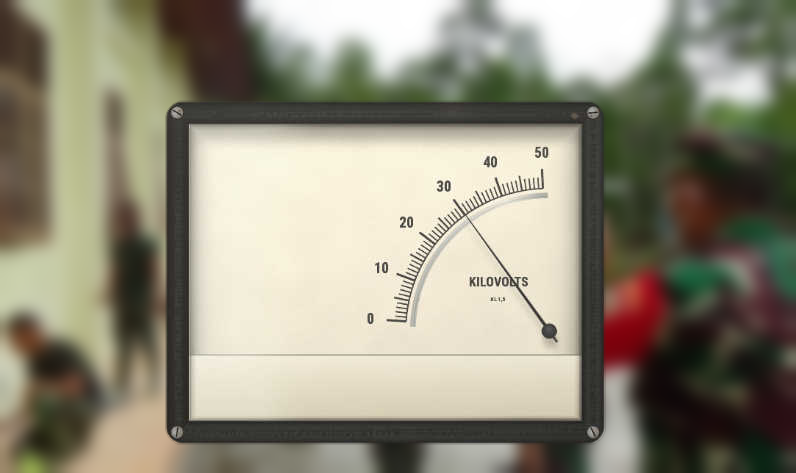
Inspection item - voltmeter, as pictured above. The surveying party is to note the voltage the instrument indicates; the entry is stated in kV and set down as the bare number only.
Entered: 30
